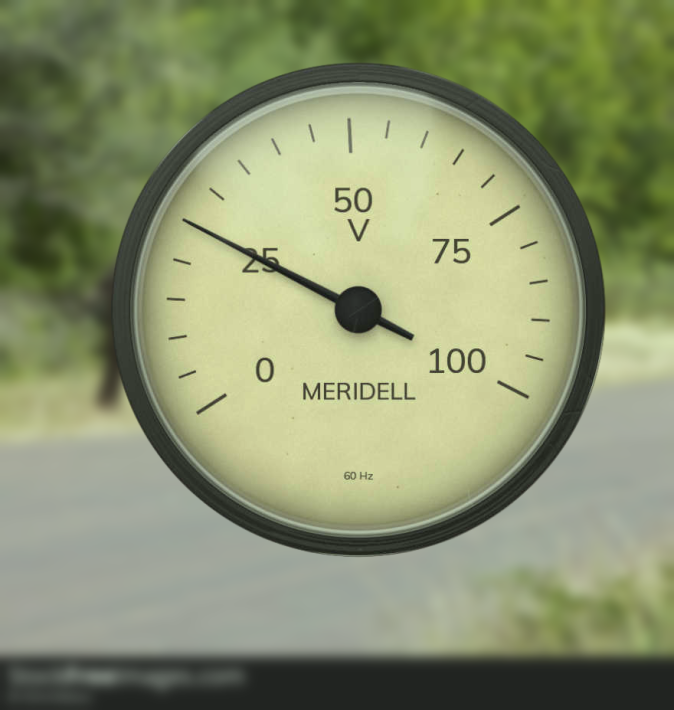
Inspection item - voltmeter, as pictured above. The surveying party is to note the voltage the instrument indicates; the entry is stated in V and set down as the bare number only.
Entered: 25
